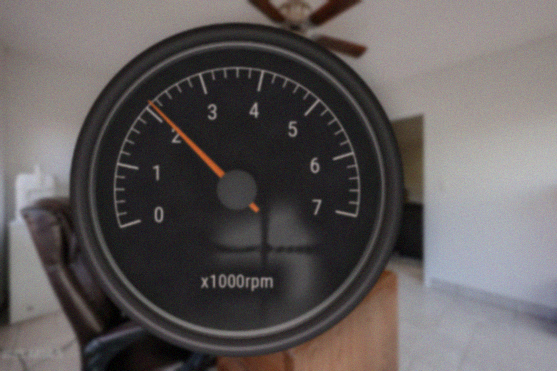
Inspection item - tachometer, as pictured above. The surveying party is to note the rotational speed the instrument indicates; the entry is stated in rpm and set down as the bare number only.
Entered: 2100
